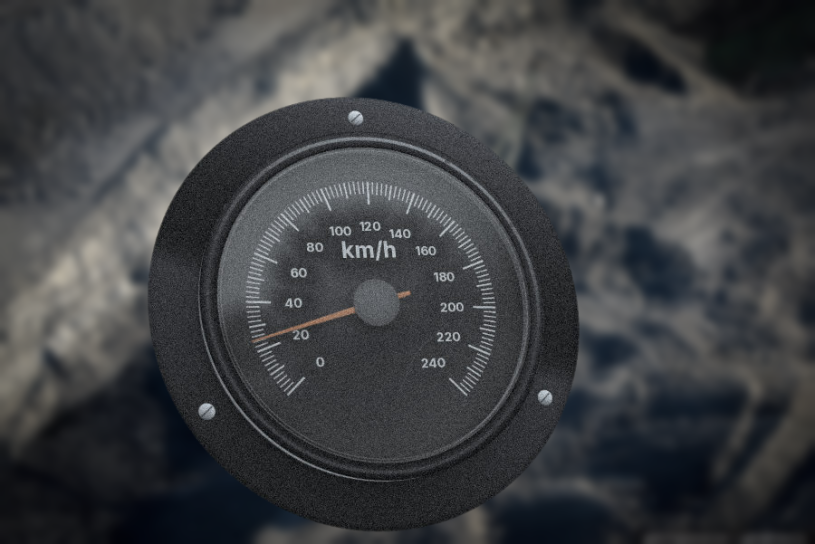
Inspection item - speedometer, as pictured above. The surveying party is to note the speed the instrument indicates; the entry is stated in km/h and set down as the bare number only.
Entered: 24
